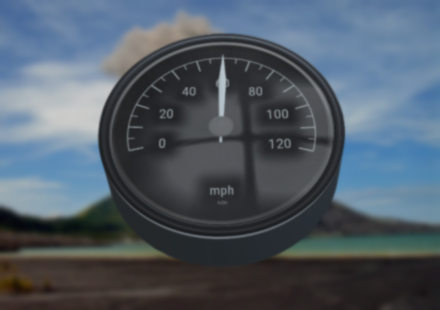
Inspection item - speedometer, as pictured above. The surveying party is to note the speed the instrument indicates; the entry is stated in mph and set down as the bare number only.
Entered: 60
